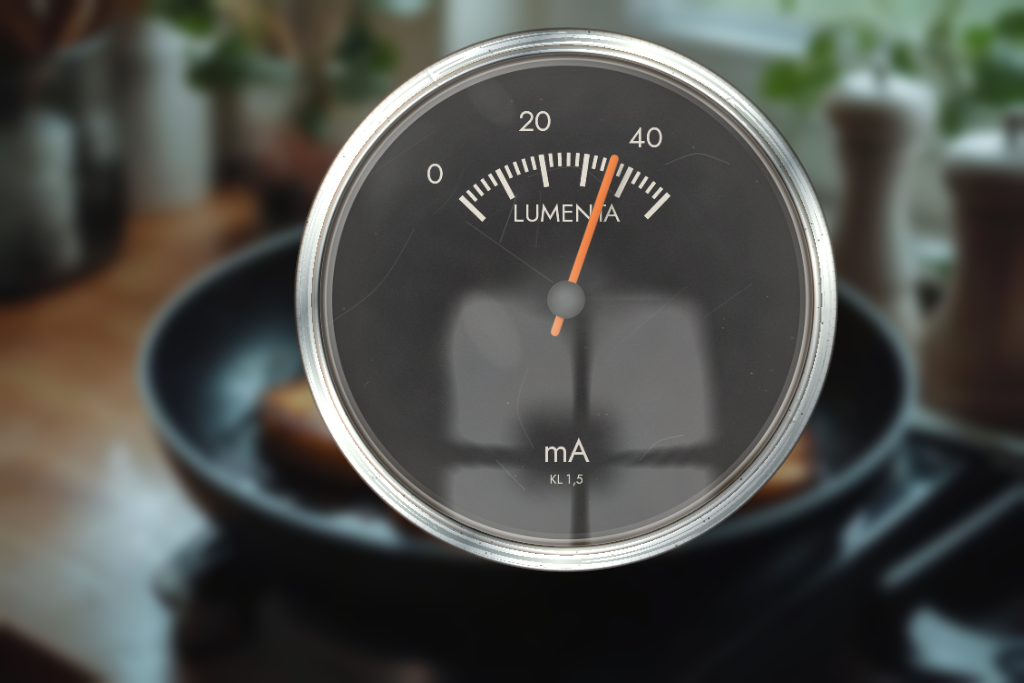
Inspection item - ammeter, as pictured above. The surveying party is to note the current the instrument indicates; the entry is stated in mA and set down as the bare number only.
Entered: 36
